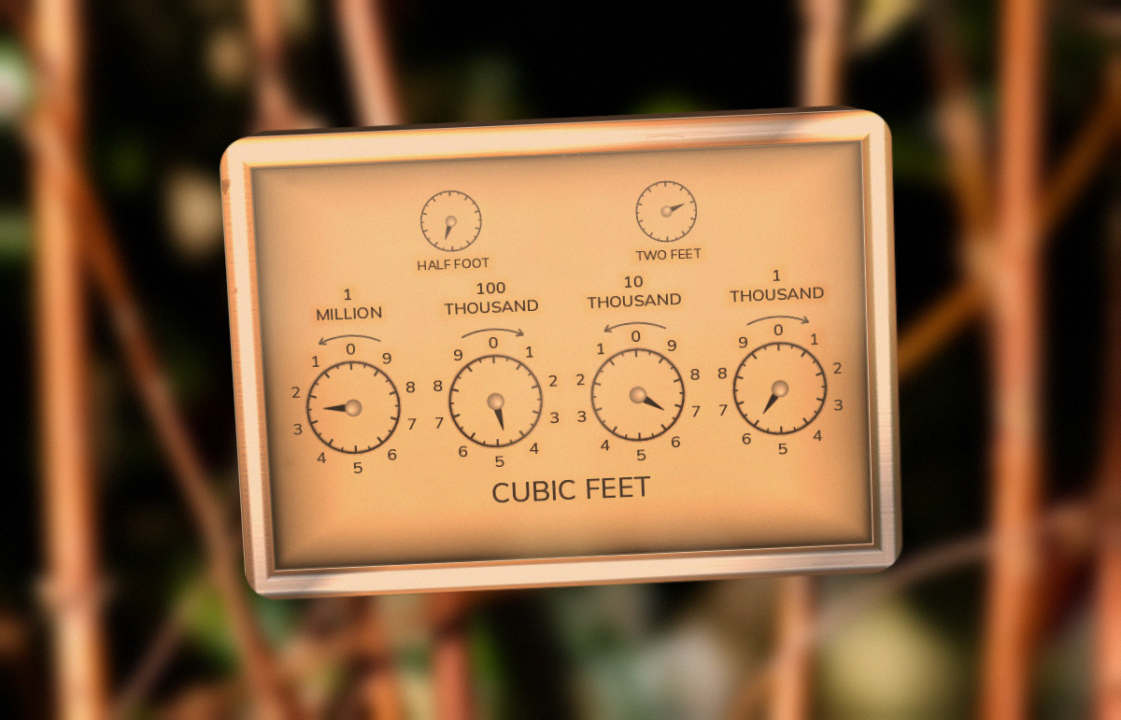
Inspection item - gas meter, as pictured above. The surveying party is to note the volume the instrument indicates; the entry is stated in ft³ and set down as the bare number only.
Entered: 246600
